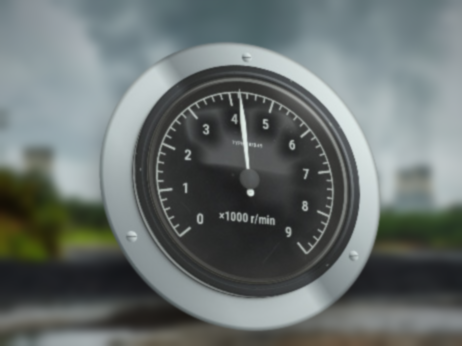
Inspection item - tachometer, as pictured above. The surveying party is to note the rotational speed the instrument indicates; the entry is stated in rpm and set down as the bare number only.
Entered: 4200
